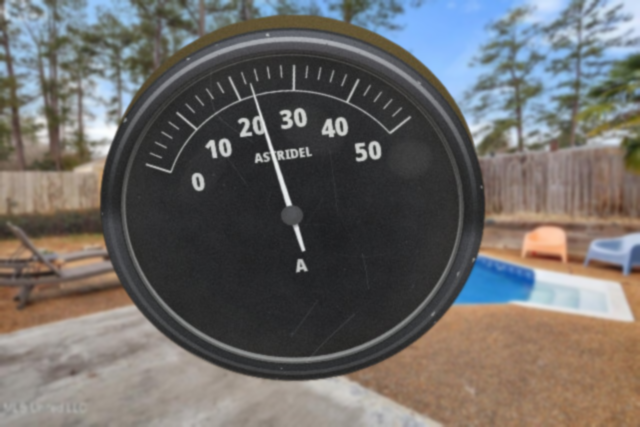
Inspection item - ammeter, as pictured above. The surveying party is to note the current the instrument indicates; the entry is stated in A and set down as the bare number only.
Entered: 23
